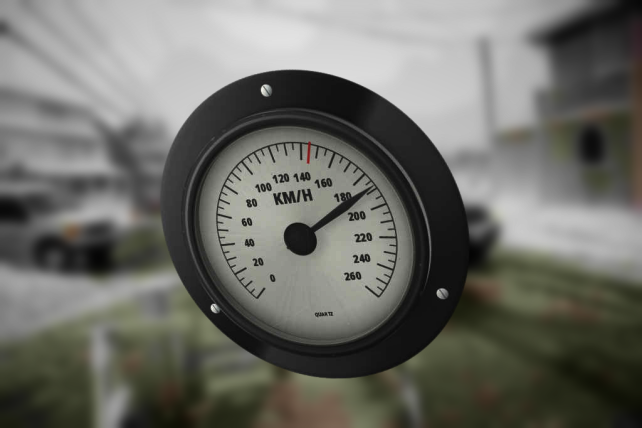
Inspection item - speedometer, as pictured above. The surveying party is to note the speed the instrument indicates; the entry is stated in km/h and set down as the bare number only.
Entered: 187.5
